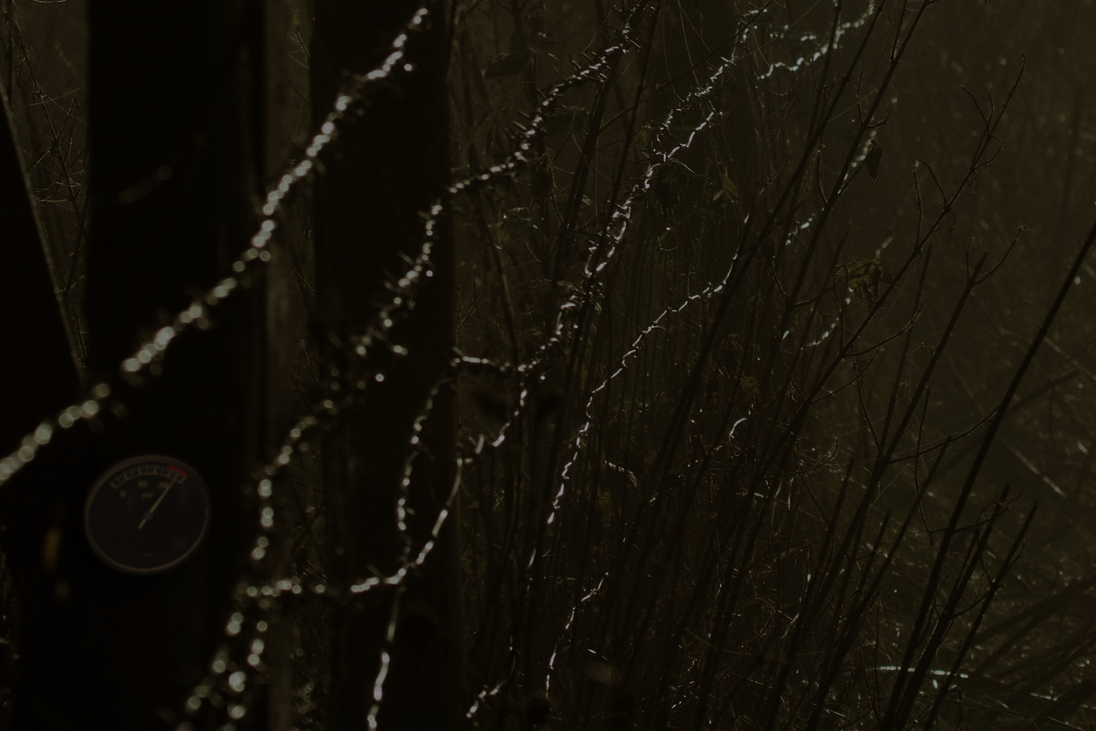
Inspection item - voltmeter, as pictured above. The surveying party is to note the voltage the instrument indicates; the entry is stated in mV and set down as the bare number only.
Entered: 90
